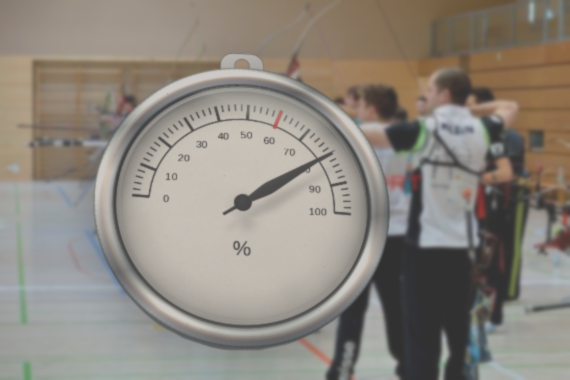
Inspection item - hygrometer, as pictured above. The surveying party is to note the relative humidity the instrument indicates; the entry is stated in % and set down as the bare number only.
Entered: 80
